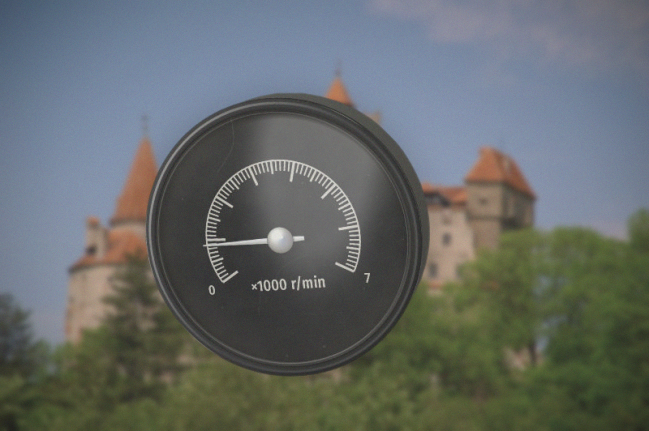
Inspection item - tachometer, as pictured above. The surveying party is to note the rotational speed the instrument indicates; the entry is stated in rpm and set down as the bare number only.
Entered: 900
